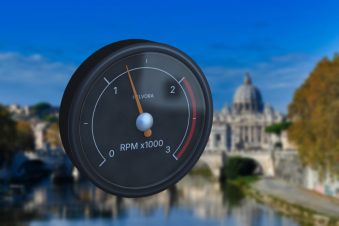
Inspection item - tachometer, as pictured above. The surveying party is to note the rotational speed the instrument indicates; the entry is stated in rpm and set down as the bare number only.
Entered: 1250
